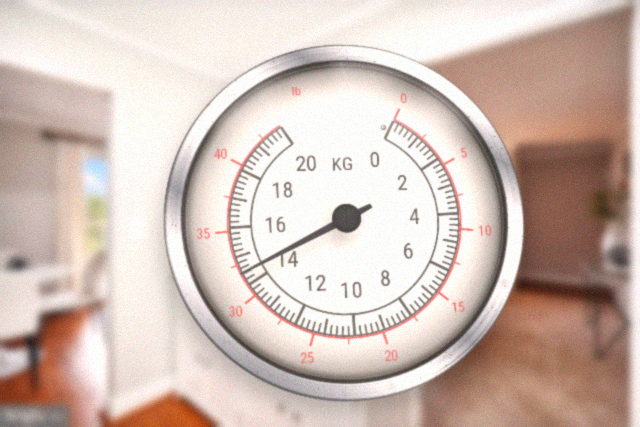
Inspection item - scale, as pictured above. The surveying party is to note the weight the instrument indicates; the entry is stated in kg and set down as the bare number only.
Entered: 14.4
